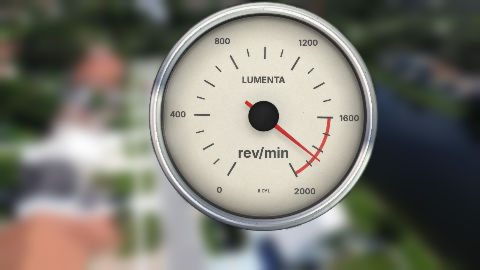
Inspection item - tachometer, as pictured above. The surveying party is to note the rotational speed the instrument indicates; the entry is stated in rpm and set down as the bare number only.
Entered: 1850
